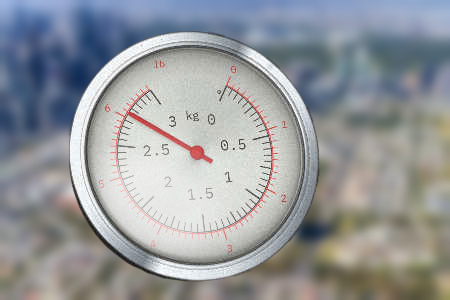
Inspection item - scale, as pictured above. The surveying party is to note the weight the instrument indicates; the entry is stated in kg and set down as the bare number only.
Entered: 2.75
